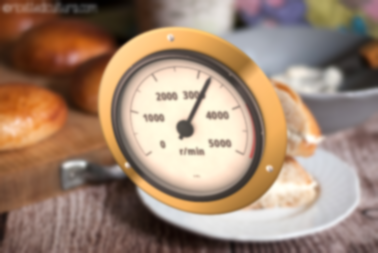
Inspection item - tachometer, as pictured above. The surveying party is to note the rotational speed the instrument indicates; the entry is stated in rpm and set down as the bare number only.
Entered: 3250
